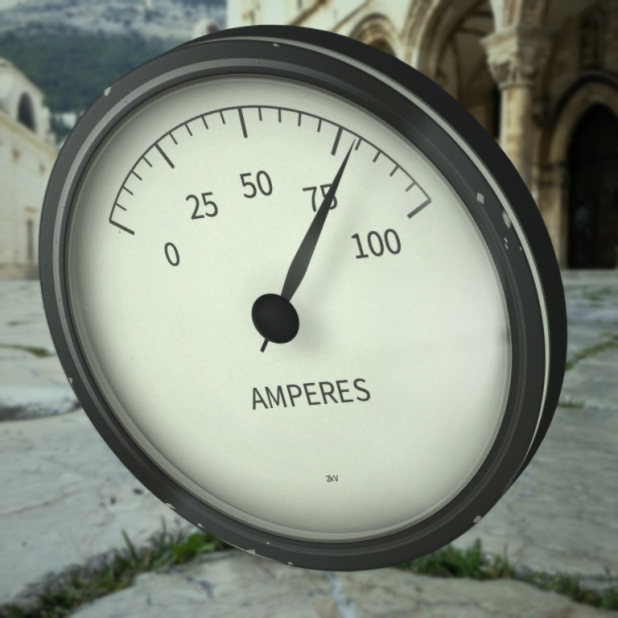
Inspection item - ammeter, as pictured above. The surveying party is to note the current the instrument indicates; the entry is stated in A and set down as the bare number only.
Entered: 80
